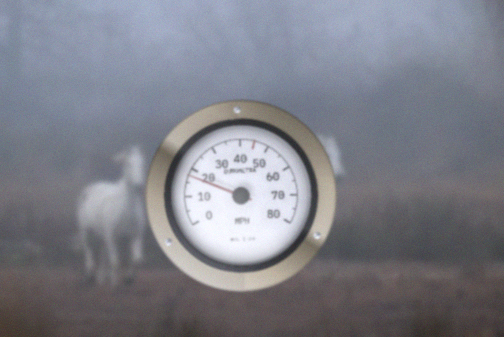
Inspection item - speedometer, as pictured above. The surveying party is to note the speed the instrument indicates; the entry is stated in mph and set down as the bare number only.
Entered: 17.5
